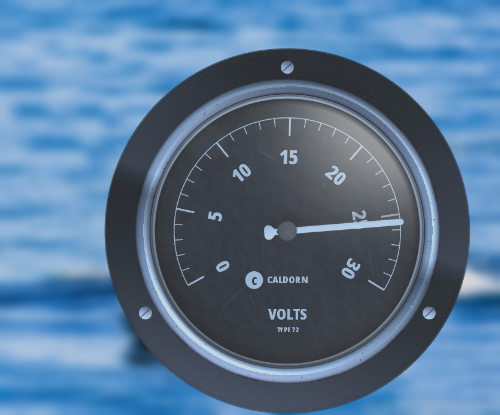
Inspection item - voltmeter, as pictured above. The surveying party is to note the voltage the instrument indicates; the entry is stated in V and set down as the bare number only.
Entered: 25.5
